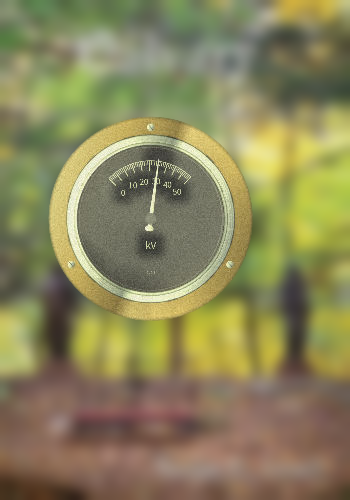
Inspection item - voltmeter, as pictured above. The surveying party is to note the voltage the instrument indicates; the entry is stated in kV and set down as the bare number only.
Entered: 30
